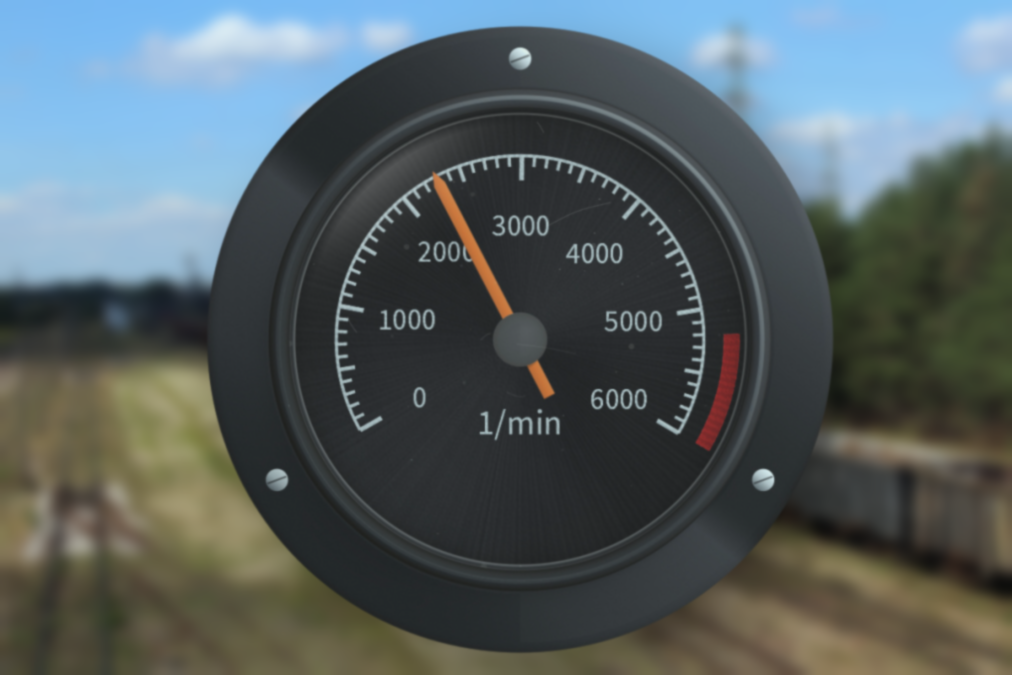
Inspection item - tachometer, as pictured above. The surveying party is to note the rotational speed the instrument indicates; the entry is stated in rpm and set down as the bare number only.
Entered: 2300
